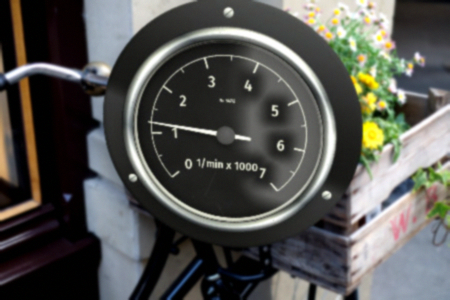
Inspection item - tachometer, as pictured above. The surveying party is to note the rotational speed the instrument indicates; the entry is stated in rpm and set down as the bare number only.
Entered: 1250
